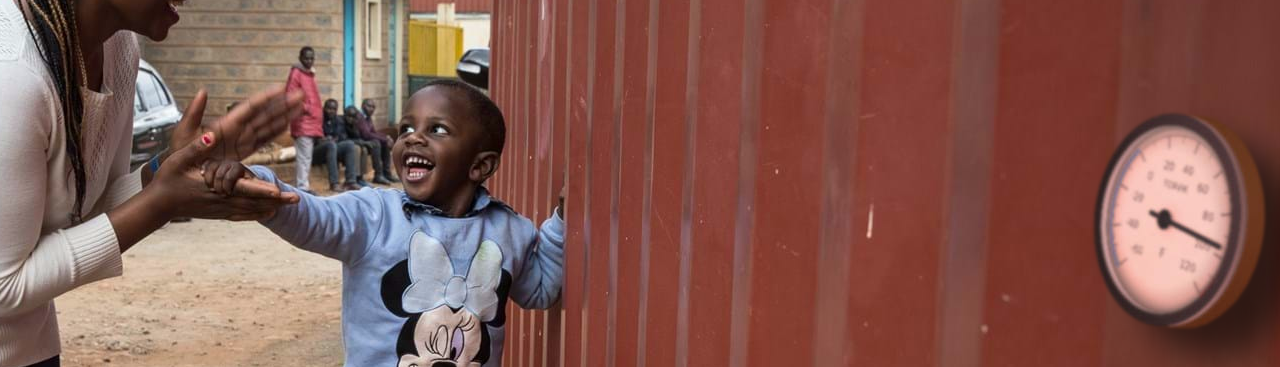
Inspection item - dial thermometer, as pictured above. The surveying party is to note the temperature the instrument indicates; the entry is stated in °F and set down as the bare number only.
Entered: 95
